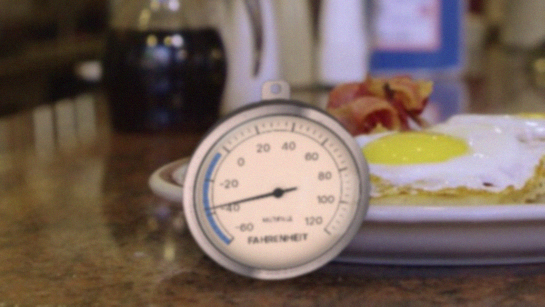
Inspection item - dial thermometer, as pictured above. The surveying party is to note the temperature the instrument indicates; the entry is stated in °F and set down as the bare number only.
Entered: -36
